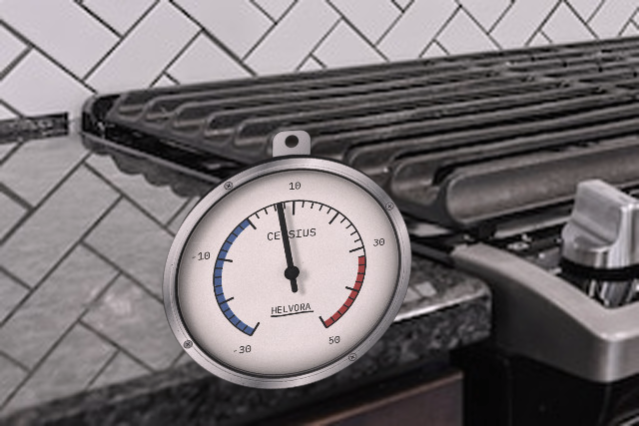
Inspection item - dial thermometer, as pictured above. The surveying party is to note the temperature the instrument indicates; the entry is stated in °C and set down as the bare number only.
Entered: 7
